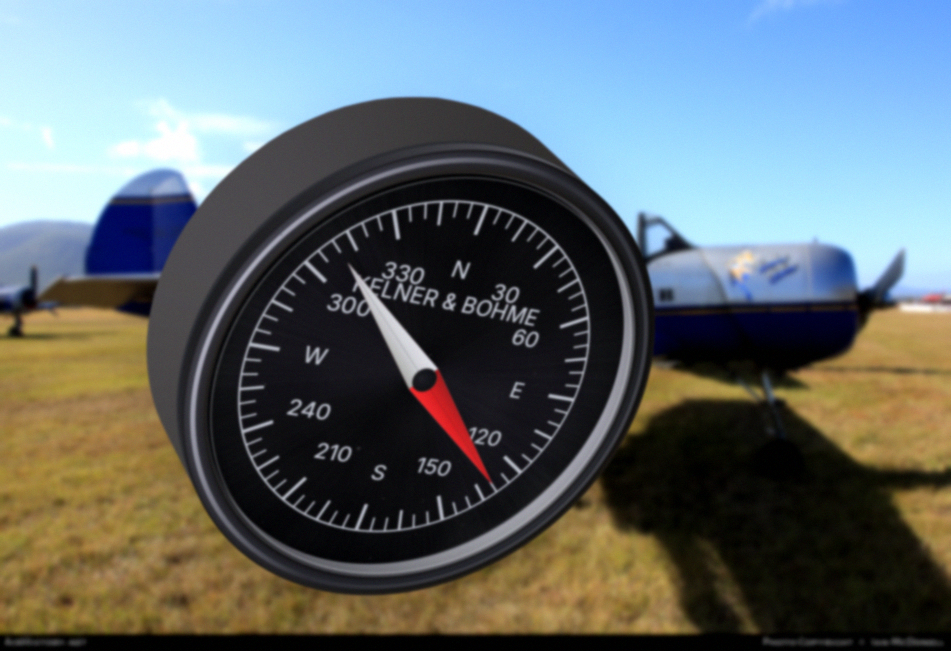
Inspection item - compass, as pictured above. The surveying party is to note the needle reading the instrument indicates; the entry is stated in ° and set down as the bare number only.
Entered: 130
